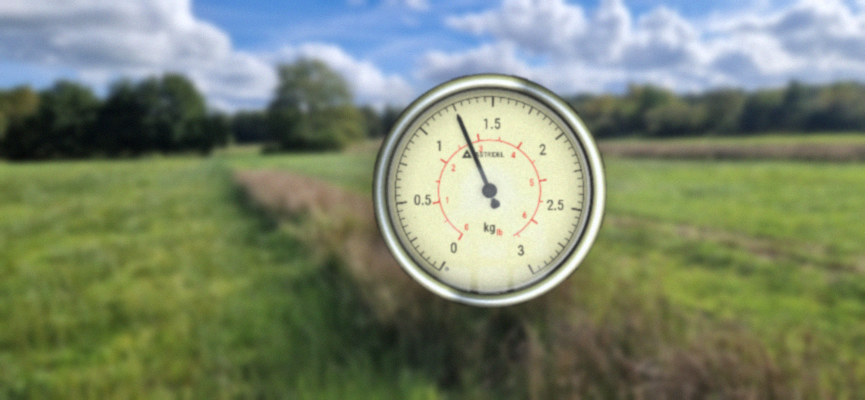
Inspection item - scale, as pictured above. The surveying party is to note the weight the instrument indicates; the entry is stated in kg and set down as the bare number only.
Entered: 1.25
